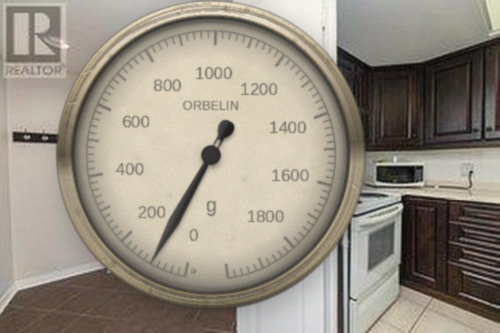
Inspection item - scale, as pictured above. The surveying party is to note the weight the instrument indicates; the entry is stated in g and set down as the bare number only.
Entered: 100
